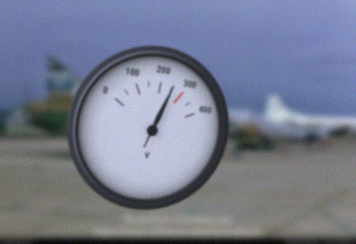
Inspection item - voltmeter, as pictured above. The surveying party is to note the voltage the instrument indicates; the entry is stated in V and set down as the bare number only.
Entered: 250
